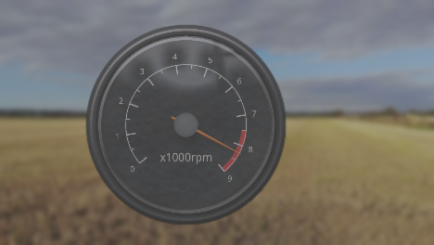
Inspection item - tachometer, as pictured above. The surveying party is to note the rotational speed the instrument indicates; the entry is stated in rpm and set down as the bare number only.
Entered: 8250
